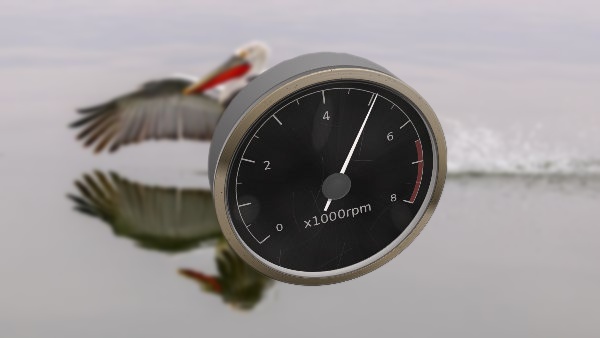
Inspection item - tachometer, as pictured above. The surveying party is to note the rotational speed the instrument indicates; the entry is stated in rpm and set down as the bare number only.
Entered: 5000
